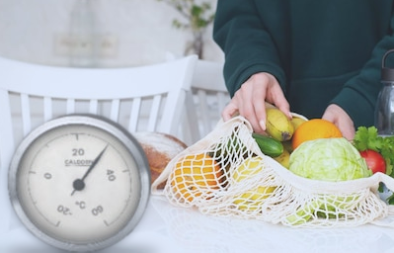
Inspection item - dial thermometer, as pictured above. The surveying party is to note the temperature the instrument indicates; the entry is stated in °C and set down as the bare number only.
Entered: 30
